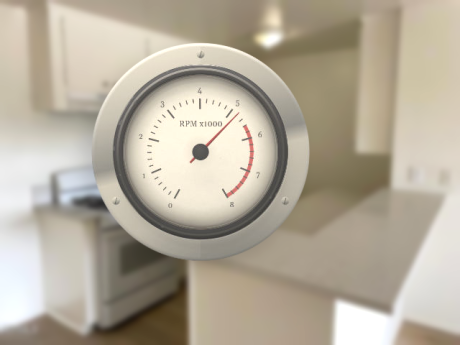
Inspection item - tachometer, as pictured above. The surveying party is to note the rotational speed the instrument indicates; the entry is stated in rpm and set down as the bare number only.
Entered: 5200
